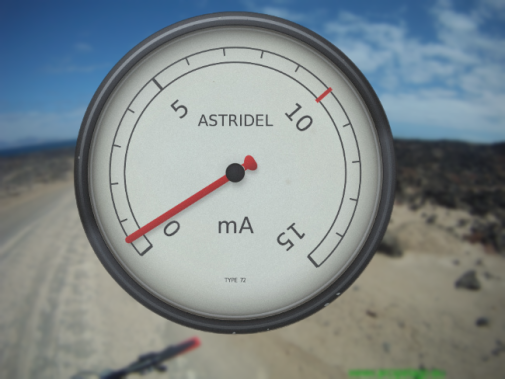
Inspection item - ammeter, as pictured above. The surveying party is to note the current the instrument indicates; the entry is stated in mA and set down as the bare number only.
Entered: 0.5
